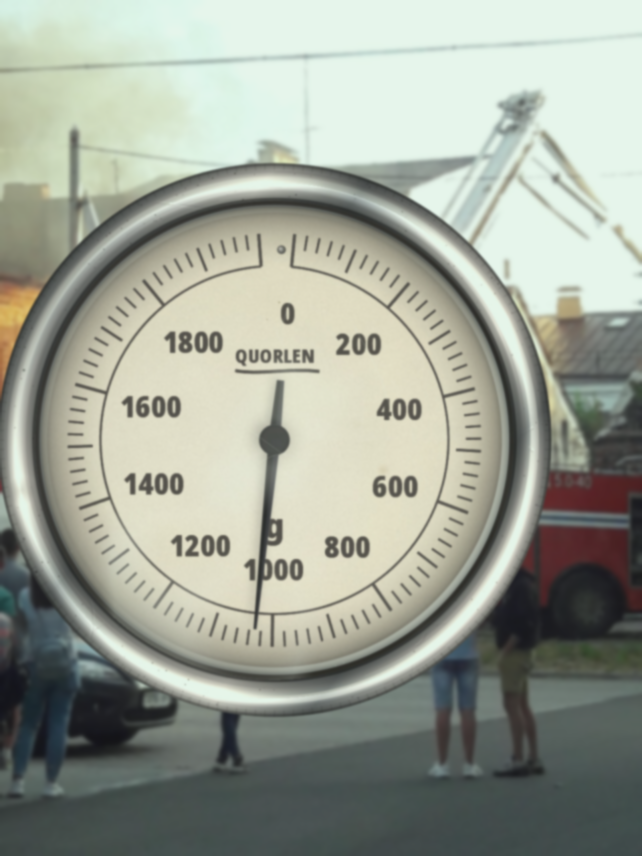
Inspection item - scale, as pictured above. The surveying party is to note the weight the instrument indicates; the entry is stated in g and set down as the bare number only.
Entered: 1030
